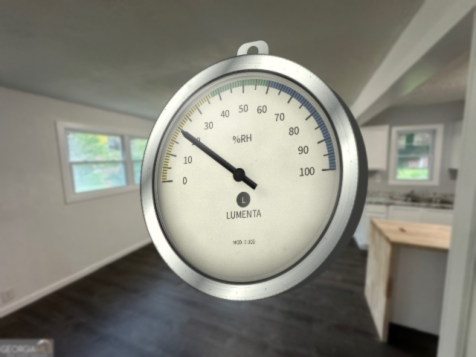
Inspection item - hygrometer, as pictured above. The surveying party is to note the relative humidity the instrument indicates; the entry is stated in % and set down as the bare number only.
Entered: 20
